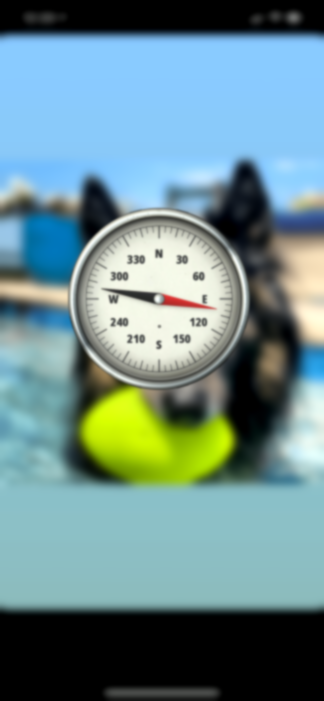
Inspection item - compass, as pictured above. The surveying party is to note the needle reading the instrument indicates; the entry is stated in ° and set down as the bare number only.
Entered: 100
